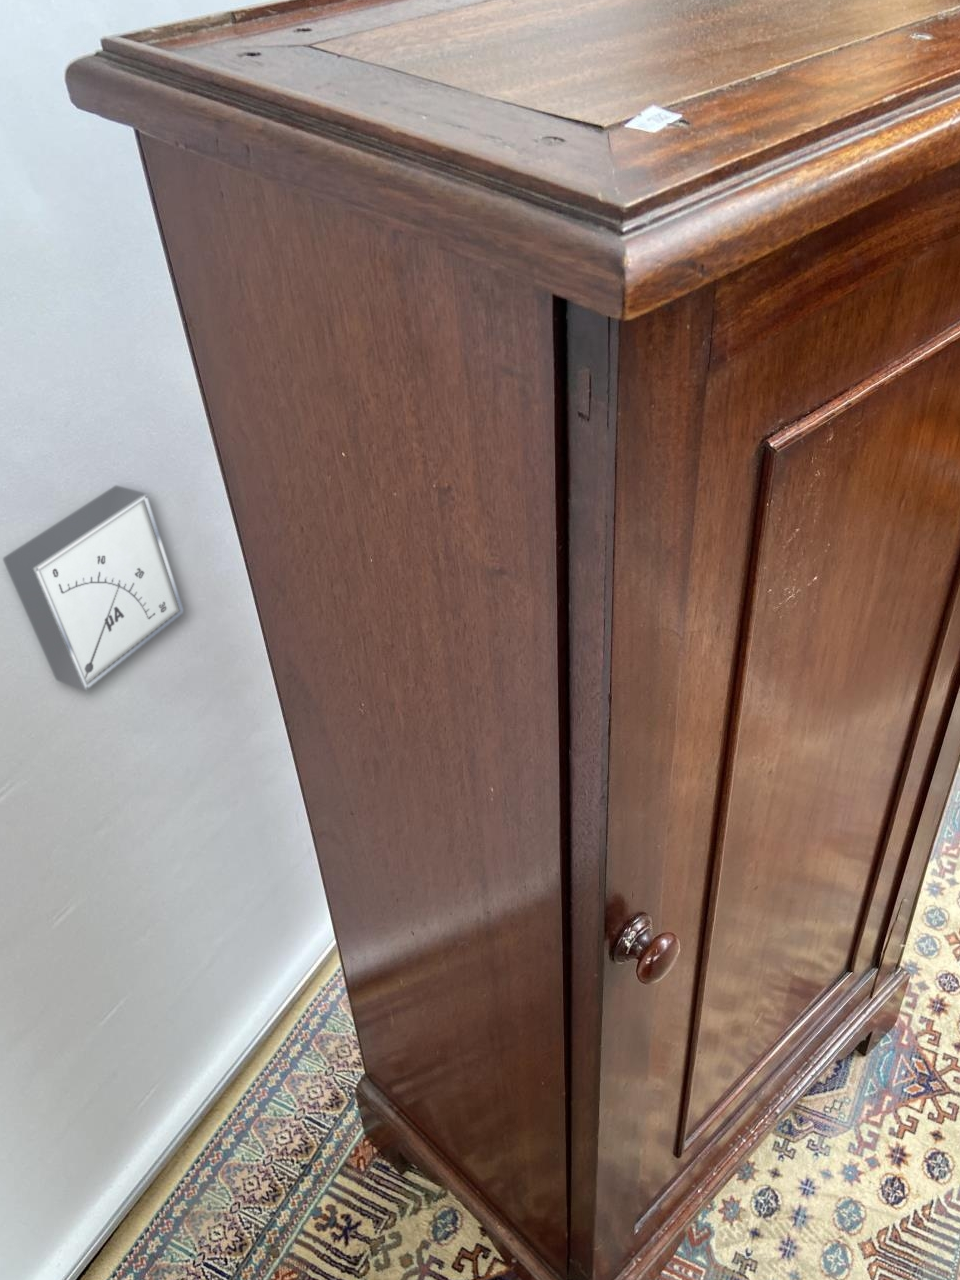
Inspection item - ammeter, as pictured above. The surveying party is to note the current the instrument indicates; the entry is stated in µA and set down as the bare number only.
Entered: 16
